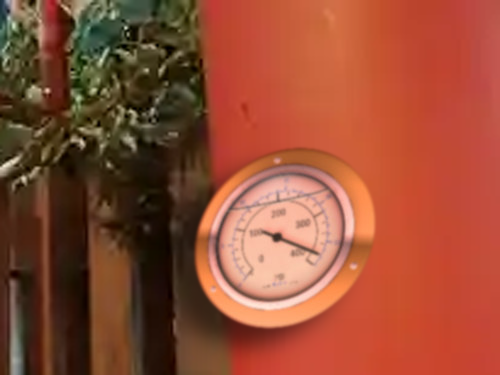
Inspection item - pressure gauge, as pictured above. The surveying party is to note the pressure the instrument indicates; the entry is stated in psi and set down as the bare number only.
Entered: 380
